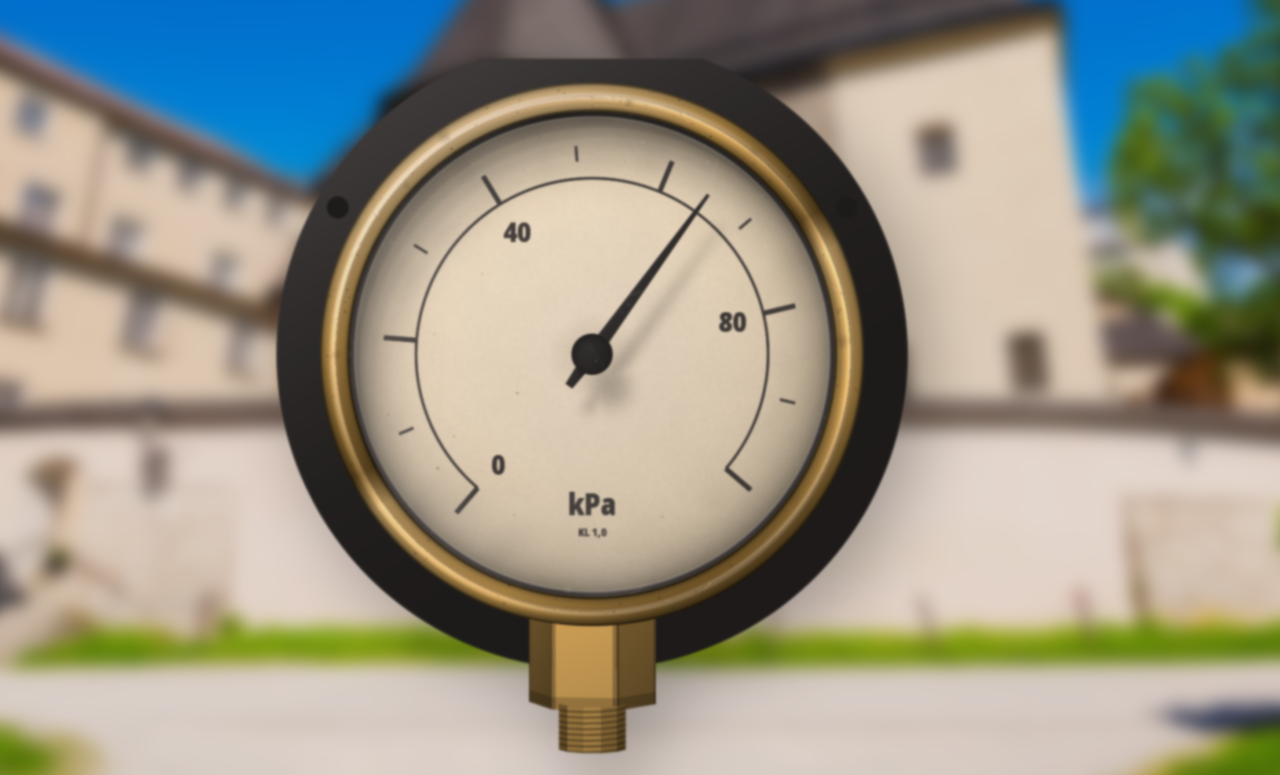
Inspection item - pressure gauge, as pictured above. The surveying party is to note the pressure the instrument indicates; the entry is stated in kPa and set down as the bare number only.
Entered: 65
